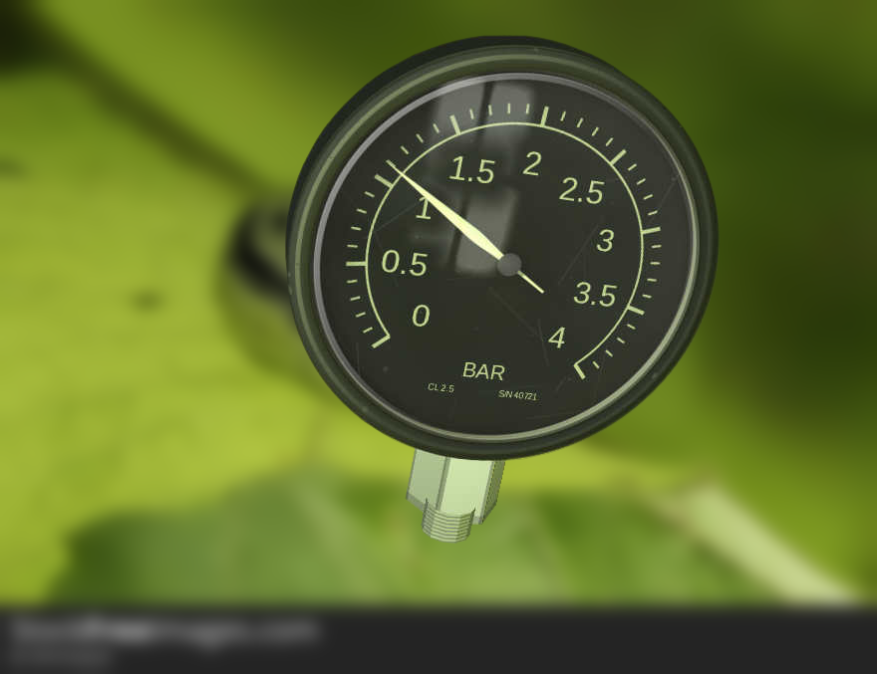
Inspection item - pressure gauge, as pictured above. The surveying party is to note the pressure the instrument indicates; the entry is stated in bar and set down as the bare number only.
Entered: 1.1
